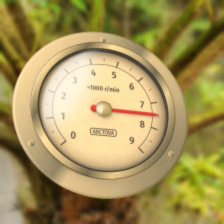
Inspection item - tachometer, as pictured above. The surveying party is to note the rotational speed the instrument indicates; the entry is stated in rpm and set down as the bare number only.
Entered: 7500
